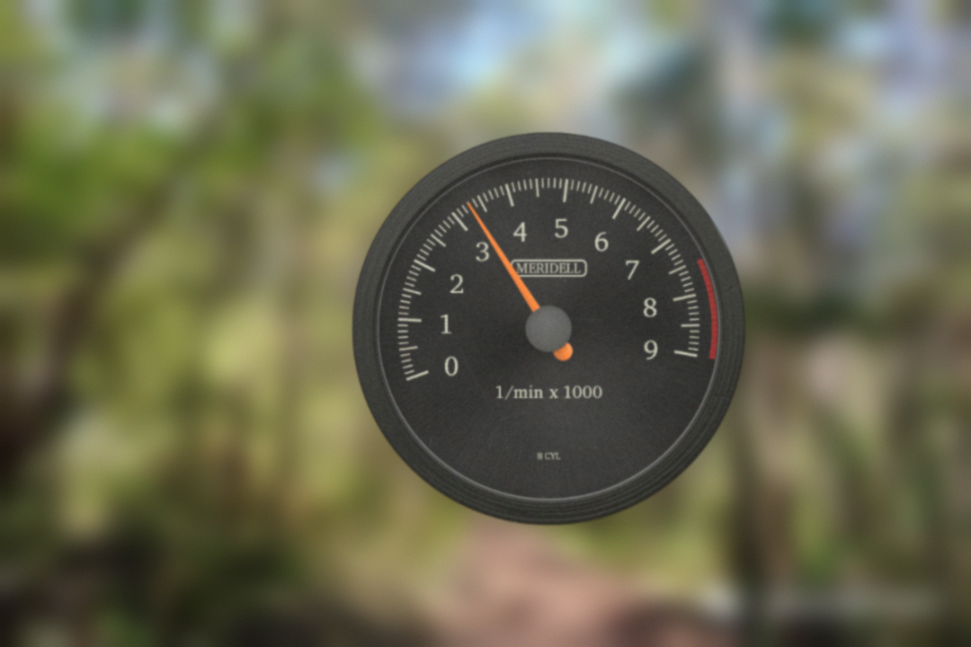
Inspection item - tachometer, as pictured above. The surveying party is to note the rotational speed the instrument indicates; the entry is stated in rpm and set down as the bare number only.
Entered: 3300
